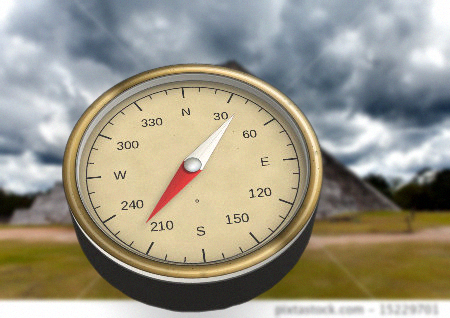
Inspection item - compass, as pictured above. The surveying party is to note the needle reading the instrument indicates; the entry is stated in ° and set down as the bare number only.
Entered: 220
